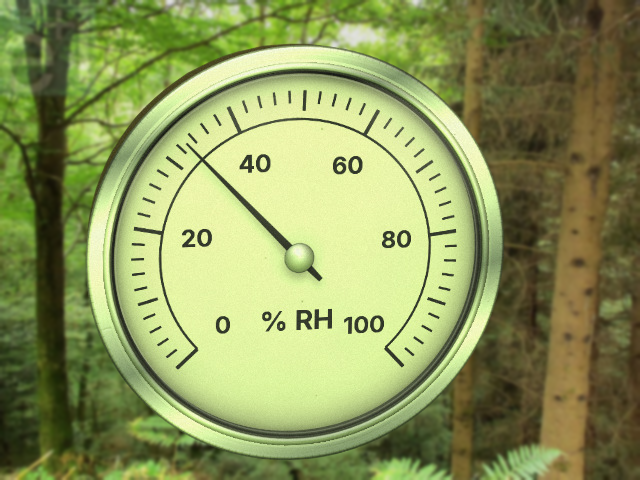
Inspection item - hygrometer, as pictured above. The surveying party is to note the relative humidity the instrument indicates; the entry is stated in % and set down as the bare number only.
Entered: 33
